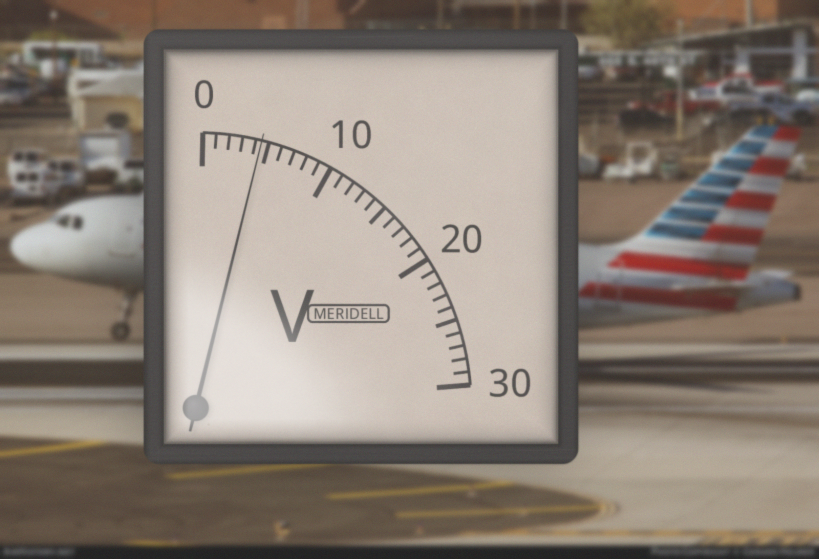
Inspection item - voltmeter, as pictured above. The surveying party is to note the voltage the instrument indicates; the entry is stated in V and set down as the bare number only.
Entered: 4.5
